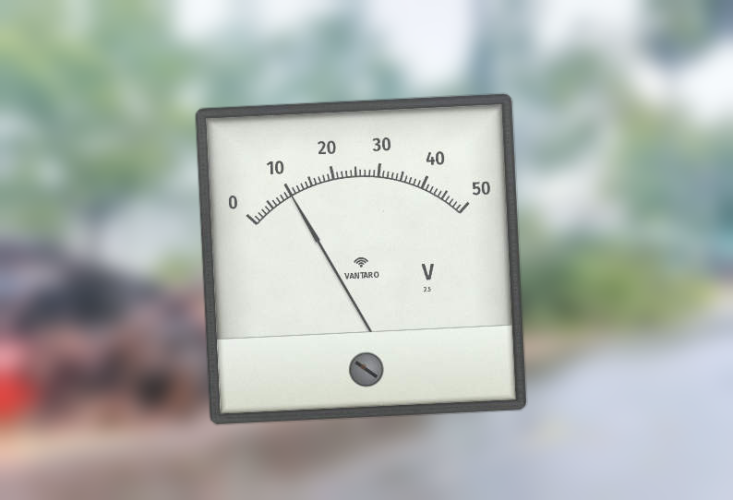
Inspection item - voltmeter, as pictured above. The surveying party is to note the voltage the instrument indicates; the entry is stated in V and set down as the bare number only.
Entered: 10
